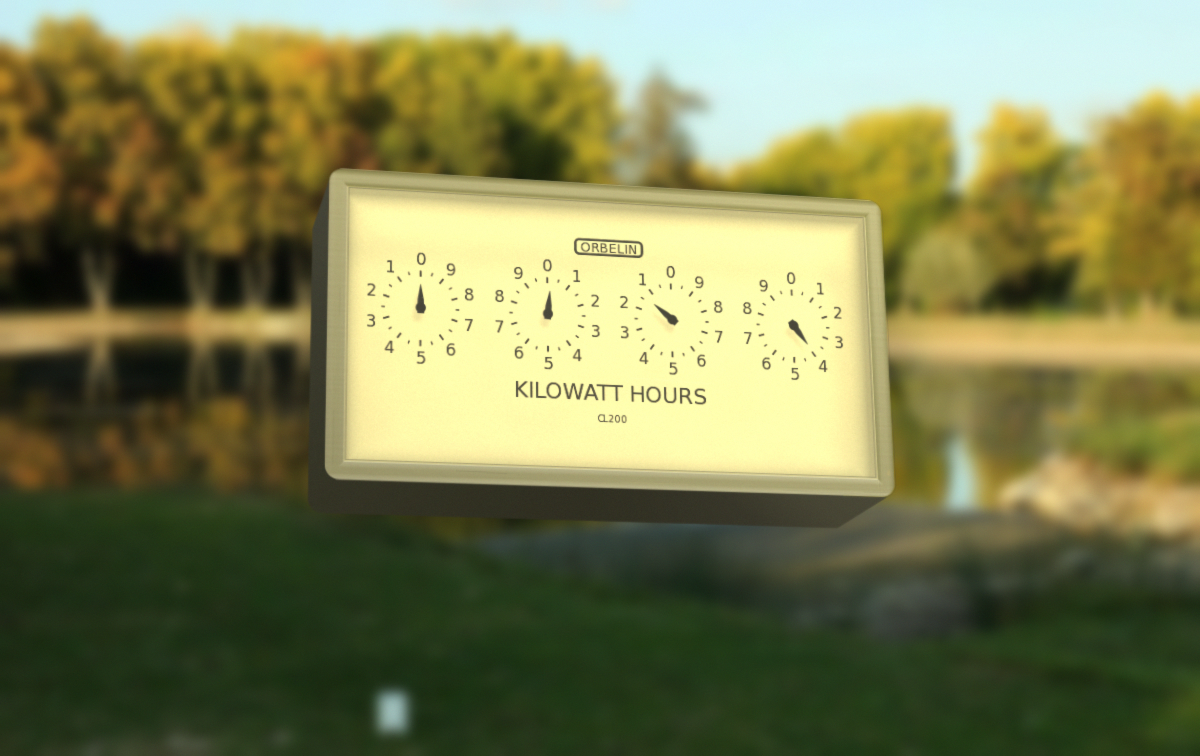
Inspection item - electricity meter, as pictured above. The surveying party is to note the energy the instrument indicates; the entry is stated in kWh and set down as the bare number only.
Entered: 14
